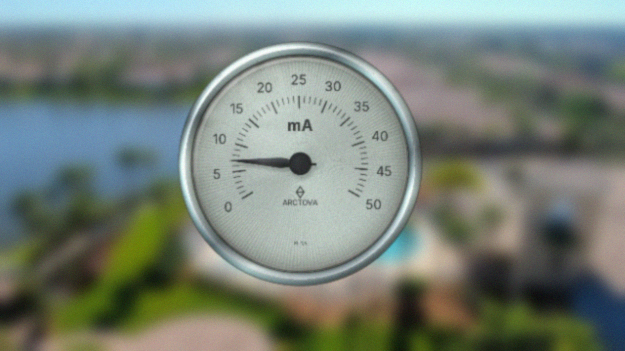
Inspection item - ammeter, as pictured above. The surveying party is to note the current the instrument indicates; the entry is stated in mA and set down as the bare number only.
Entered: 7
